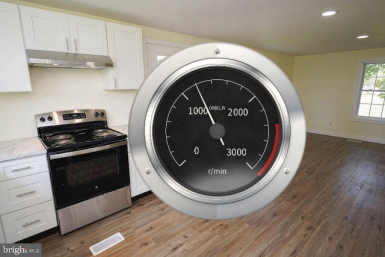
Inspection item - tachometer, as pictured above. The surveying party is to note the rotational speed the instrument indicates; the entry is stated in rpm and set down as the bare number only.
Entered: 1200
